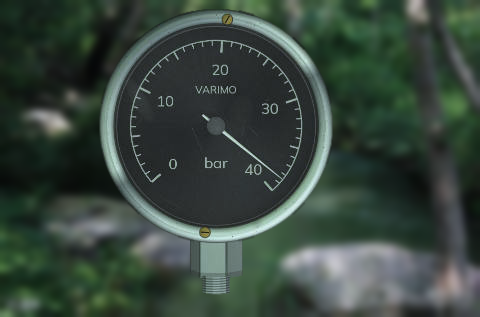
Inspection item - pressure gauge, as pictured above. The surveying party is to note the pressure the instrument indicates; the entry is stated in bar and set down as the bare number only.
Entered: 38.5
